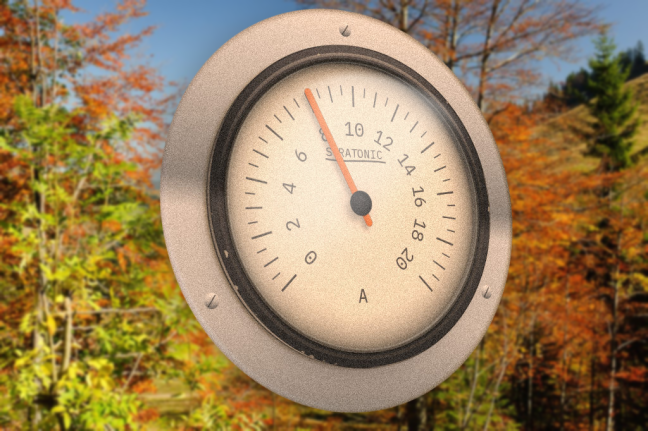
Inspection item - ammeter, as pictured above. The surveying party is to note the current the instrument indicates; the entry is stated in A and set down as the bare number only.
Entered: 8
